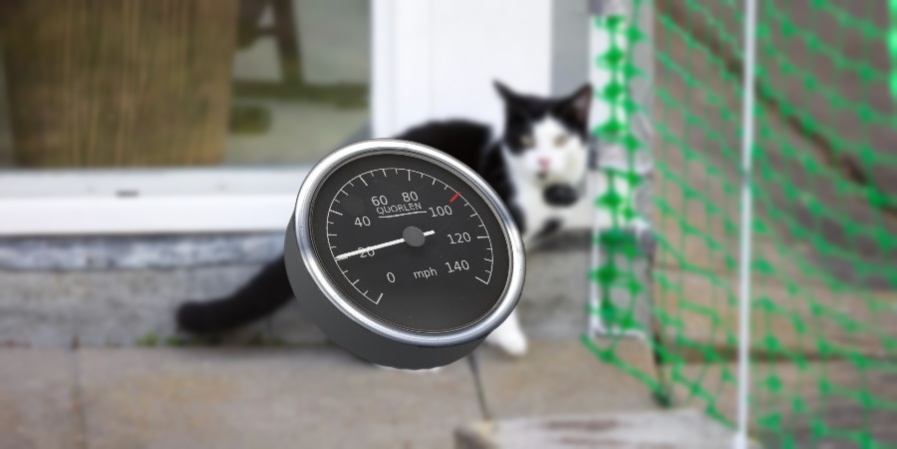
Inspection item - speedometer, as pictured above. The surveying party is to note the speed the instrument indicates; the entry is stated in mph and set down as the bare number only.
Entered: 20
